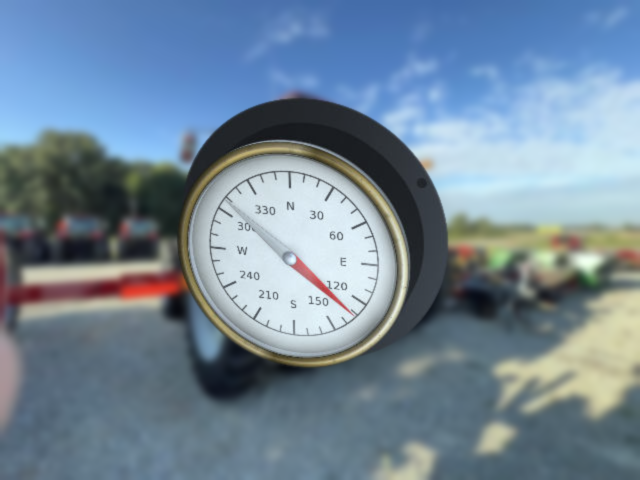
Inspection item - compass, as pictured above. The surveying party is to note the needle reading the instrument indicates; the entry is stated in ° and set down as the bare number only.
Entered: 130
